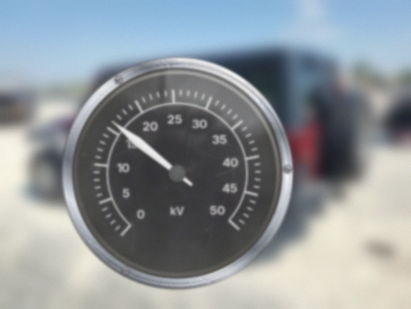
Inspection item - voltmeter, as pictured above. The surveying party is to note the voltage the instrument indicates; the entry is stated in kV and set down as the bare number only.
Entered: 16
